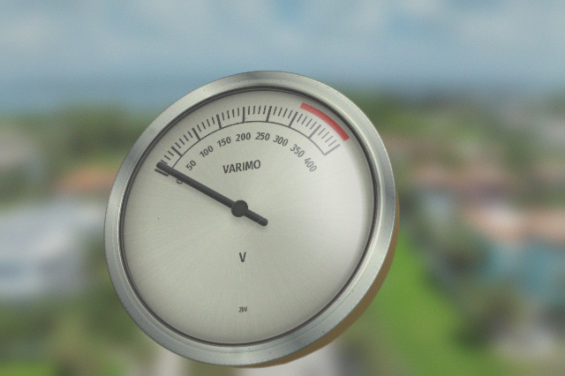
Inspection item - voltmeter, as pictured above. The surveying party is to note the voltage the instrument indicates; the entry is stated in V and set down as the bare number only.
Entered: 10
